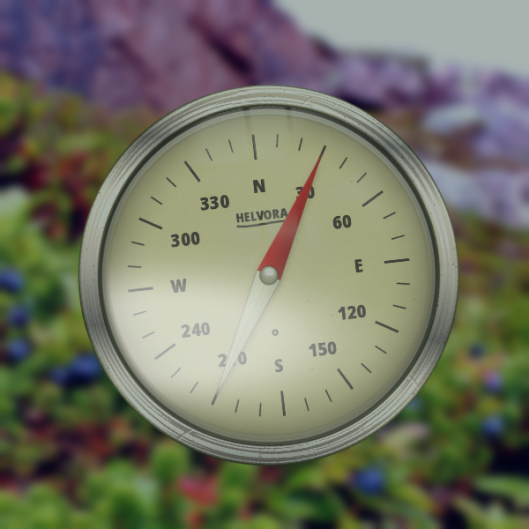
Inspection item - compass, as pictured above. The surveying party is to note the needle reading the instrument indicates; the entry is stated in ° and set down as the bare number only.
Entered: 30
